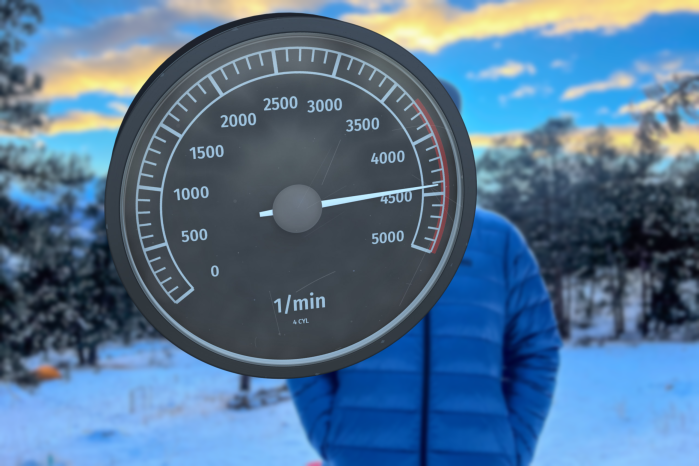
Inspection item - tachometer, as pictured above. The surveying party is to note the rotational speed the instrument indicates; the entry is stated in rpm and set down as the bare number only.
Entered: 4400
